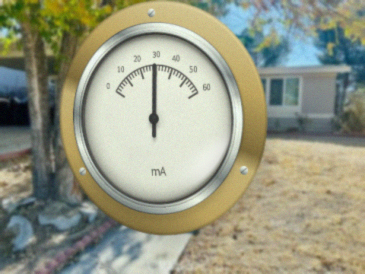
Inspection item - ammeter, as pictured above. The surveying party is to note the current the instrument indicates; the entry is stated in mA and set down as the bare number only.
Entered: 30
